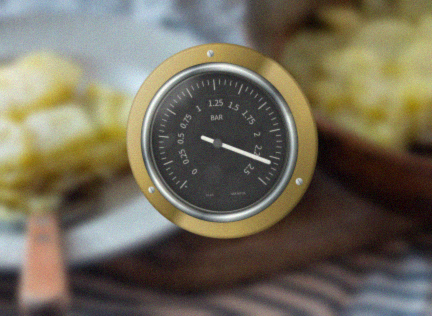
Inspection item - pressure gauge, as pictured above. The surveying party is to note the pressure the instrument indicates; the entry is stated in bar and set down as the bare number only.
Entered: 2.3
